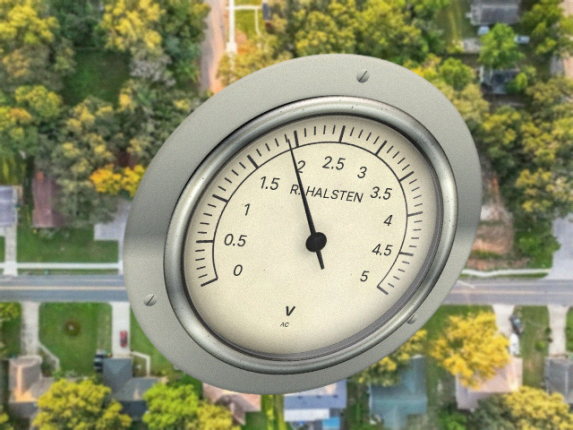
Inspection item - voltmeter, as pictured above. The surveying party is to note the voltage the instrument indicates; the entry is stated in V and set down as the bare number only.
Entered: 1.9
